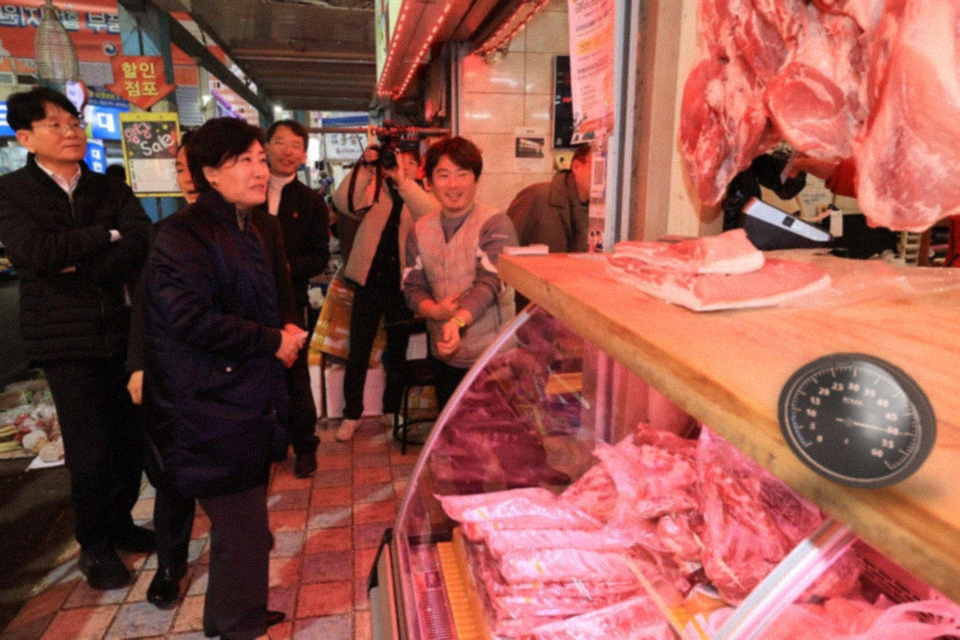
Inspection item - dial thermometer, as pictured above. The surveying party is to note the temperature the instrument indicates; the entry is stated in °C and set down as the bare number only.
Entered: 50
